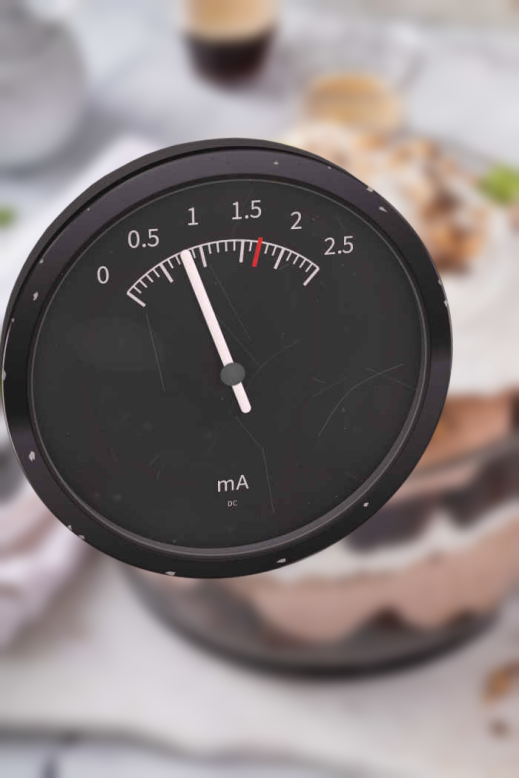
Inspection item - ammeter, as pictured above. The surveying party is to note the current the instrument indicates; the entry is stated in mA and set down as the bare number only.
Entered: 0.8
